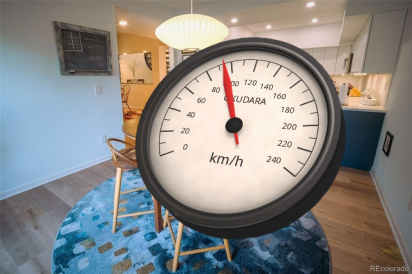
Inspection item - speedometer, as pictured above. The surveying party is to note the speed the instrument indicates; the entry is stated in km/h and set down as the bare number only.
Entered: 95
